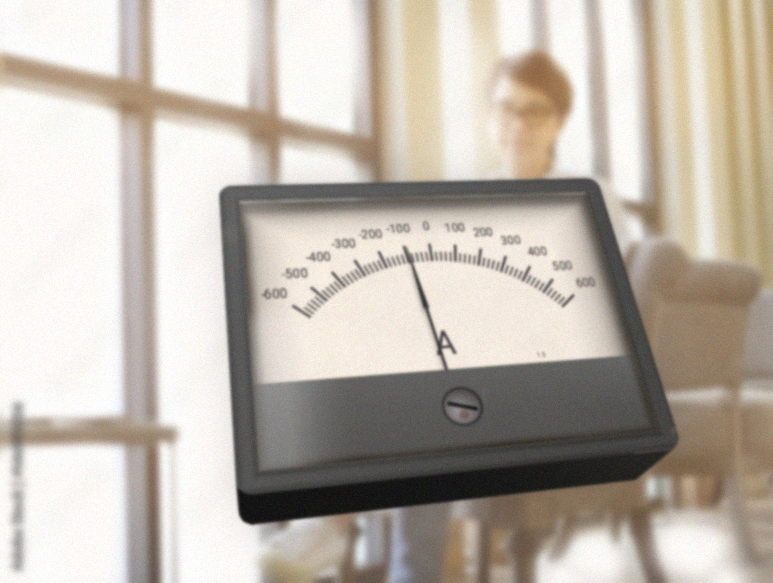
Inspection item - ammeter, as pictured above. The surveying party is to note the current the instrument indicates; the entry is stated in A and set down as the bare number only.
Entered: -100
